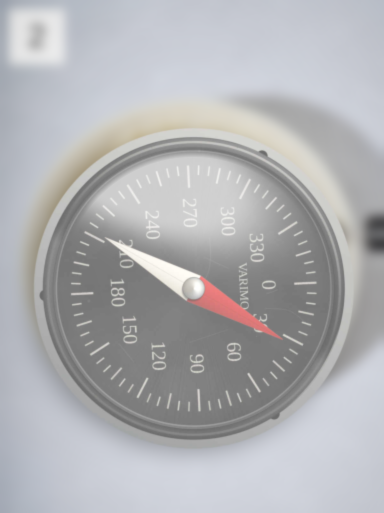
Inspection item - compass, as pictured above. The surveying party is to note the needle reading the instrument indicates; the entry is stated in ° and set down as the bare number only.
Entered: 32.5
